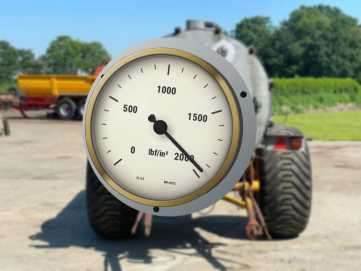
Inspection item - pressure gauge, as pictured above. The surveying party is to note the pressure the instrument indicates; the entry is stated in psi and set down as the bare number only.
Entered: 1950
